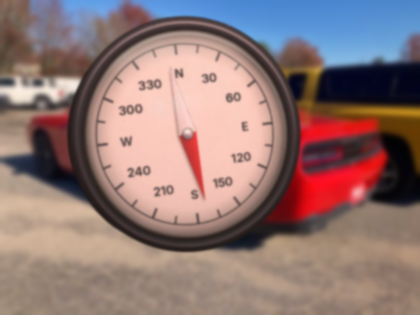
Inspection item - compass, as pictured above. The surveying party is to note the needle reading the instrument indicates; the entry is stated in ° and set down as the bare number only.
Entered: 172.5
